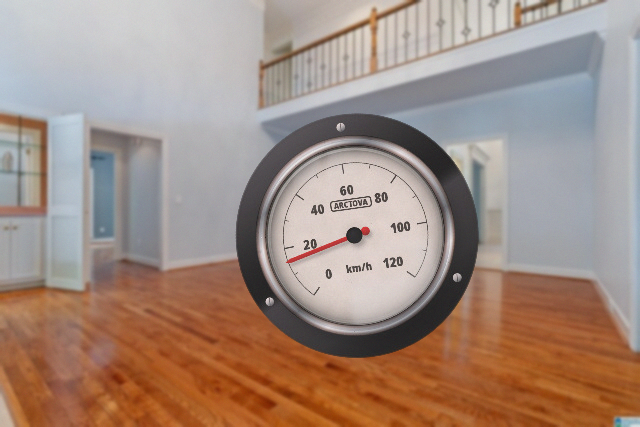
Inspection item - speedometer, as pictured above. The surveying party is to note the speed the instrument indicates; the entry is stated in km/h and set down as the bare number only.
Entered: 15
